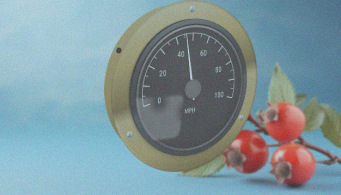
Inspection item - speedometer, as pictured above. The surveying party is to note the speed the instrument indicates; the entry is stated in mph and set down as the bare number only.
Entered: 45
